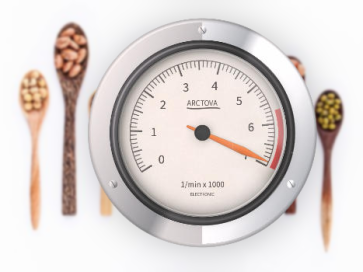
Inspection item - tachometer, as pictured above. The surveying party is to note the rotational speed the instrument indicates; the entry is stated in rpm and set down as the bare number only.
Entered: 6900
